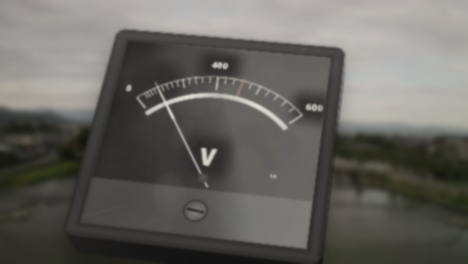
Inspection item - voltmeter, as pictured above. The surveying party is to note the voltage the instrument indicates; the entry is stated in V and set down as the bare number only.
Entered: 200
